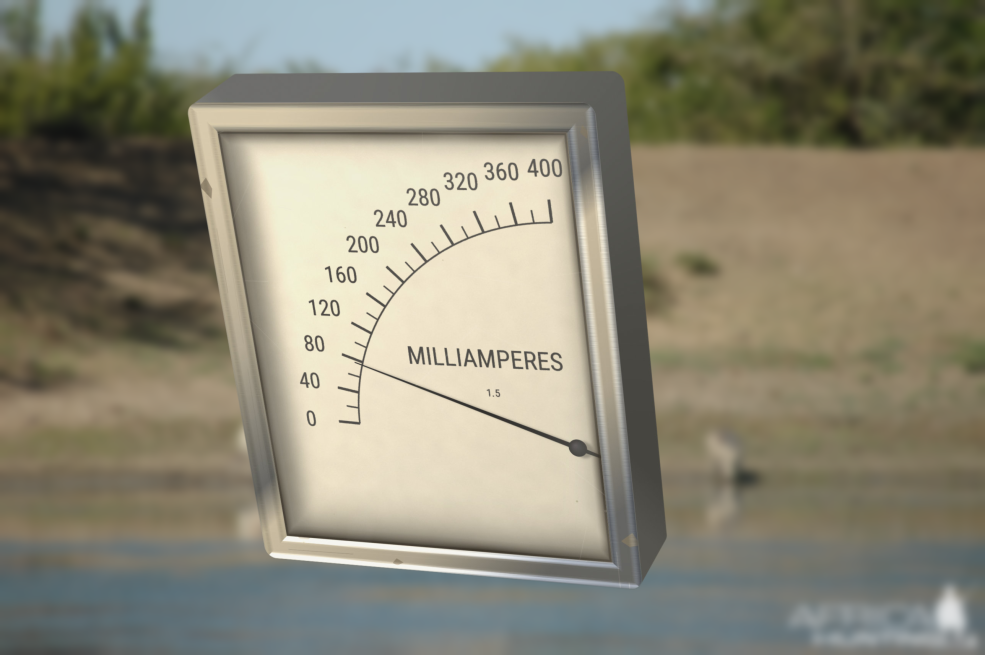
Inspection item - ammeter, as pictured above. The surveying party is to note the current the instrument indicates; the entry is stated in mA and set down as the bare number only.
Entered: 80
